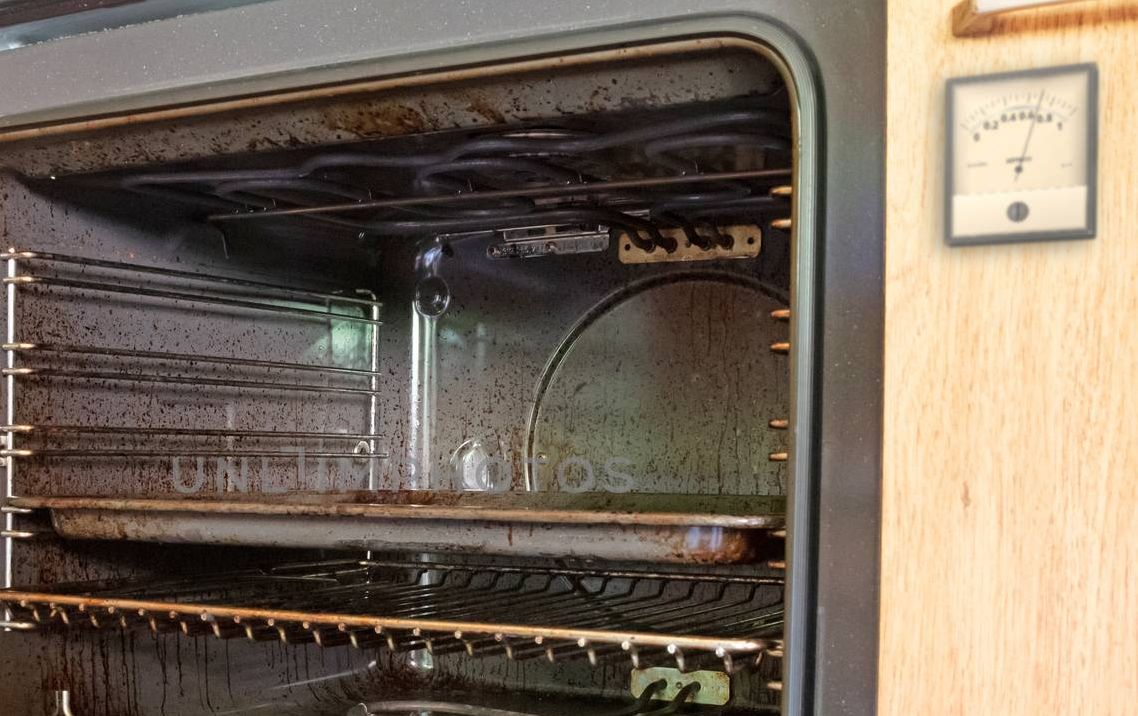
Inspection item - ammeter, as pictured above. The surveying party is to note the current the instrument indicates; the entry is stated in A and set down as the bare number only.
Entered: 0.7
